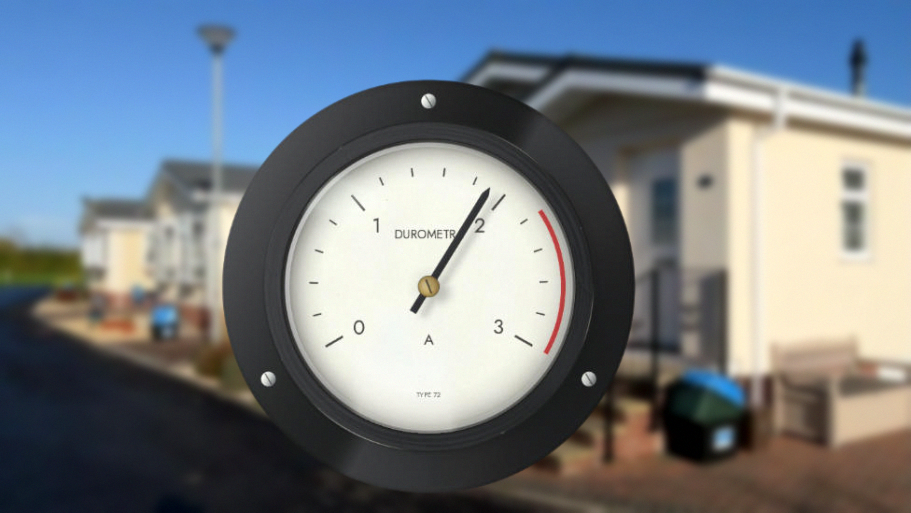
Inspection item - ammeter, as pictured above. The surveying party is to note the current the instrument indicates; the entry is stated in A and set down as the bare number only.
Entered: 1.9
